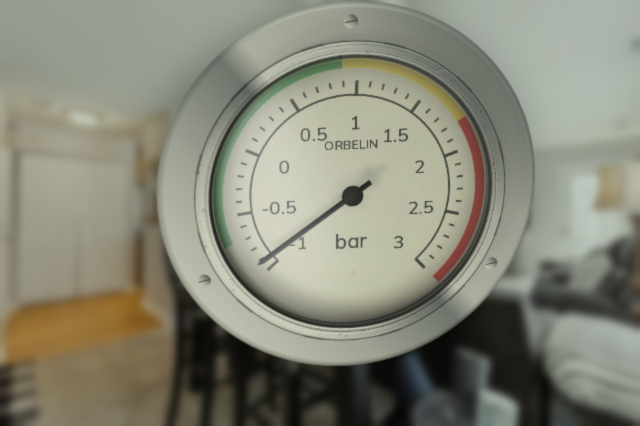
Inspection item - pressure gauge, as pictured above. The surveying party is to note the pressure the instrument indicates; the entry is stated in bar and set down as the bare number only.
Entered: -0.9
